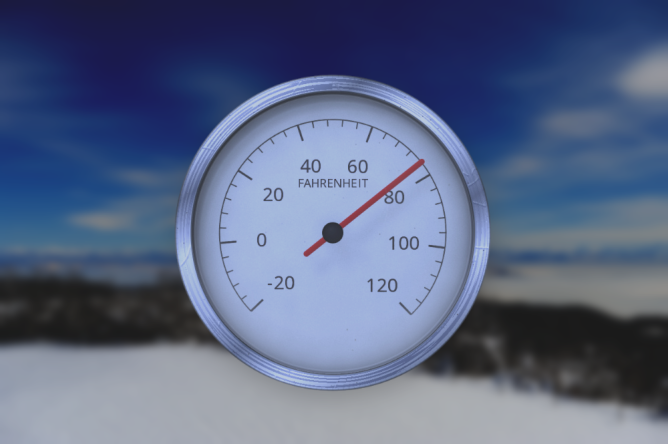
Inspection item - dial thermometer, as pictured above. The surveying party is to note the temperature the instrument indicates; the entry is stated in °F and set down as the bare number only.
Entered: 76
